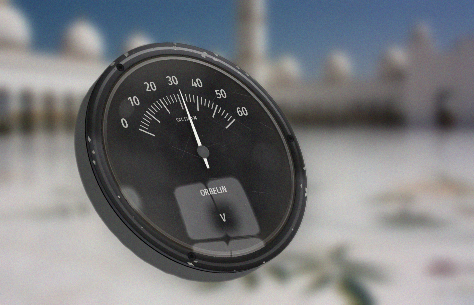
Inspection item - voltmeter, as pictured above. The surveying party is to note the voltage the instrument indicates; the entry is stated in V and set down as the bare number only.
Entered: 30
